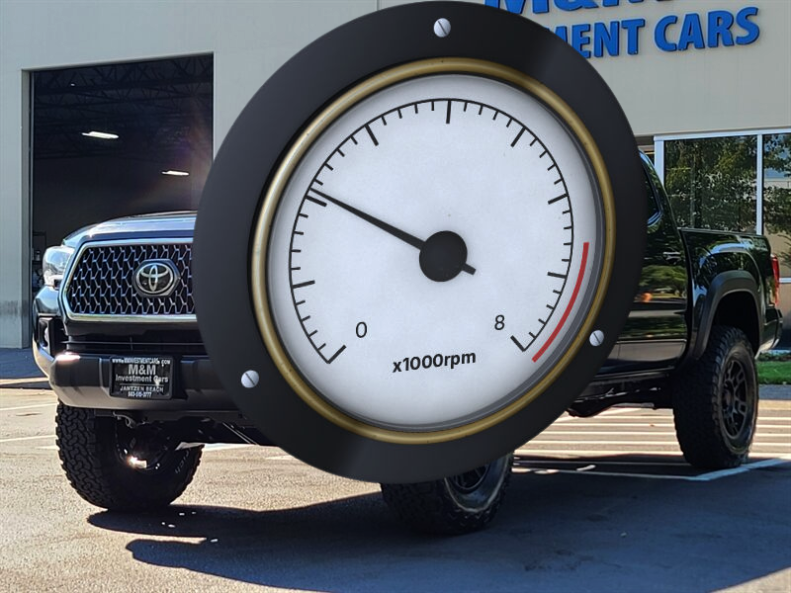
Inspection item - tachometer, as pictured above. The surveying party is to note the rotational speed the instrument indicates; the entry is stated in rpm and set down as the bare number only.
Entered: 2100
